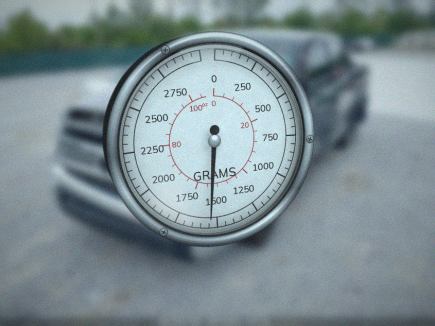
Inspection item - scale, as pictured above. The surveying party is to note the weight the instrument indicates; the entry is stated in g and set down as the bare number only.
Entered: 1550
